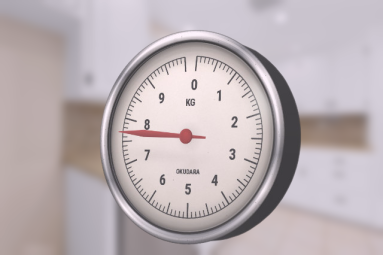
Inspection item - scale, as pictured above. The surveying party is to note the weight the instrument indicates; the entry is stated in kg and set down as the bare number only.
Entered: 7.7
